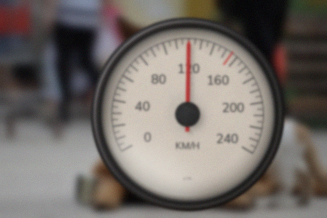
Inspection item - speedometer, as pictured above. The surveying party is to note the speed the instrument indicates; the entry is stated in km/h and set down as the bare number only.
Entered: 120
